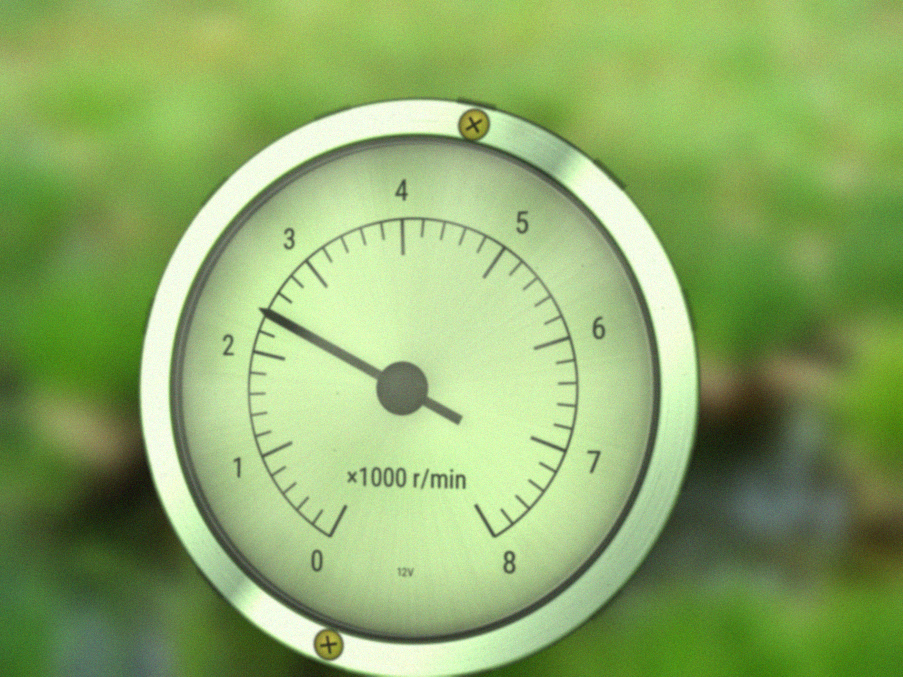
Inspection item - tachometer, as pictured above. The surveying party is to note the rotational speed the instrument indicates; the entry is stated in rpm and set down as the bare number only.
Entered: 2400
